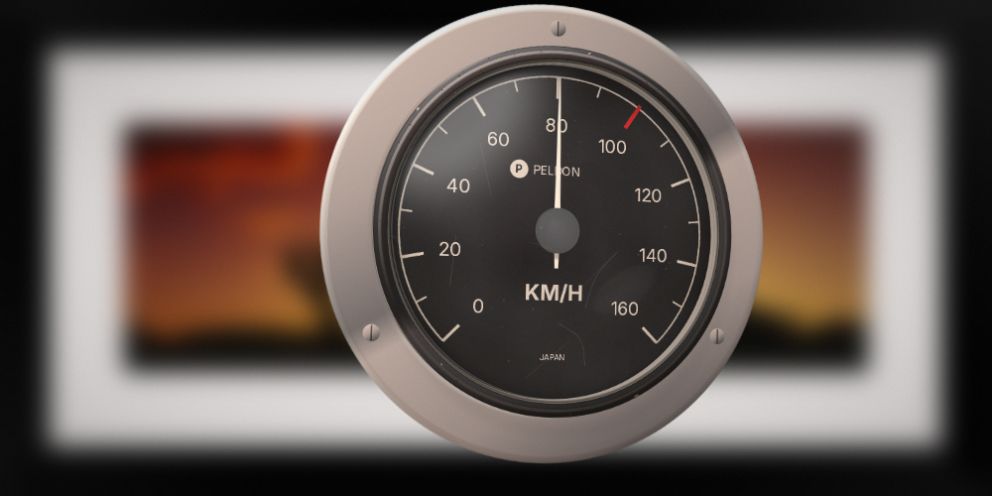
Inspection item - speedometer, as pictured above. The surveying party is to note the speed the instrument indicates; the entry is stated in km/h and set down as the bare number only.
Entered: 80
